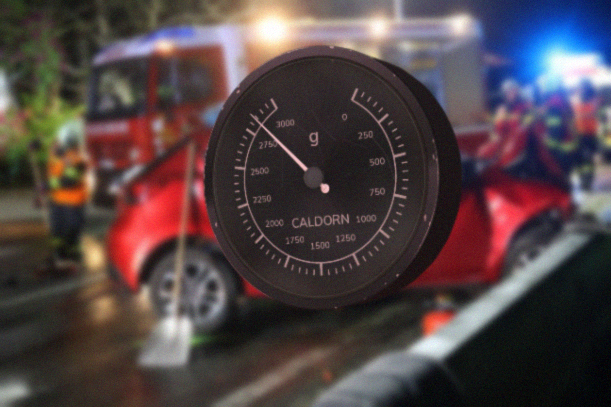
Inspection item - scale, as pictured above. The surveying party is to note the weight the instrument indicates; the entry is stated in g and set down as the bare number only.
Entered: 2850
